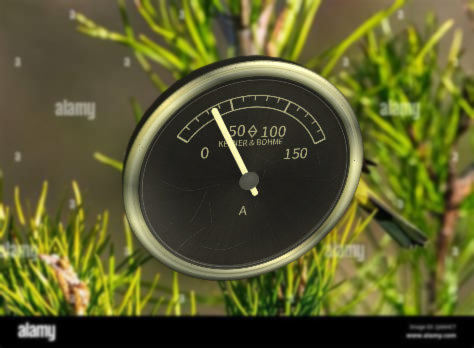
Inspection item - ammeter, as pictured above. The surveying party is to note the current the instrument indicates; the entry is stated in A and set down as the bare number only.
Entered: 35
